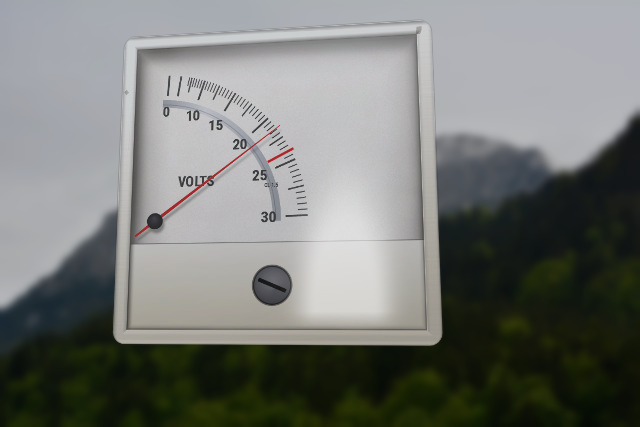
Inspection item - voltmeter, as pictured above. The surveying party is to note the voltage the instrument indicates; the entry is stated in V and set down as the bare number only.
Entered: 21.5
